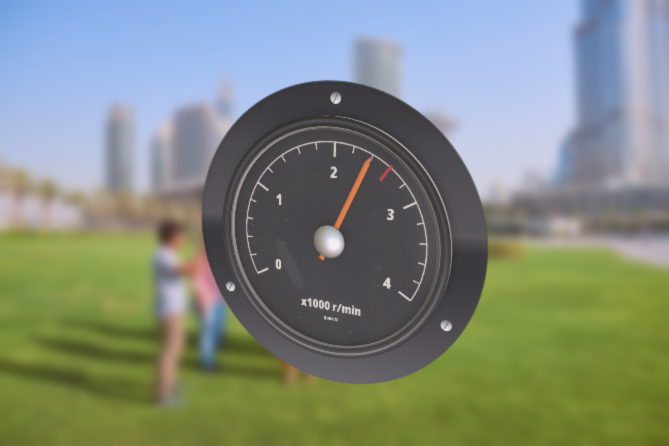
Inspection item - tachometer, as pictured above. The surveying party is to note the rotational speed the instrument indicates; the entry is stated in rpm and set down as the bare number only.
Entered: 2400
